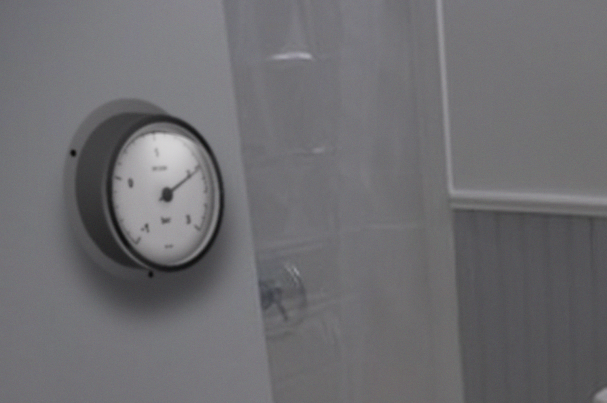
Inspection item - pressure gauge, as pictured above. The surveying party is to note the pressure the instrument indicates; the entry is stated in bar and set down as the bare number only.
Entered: 2
